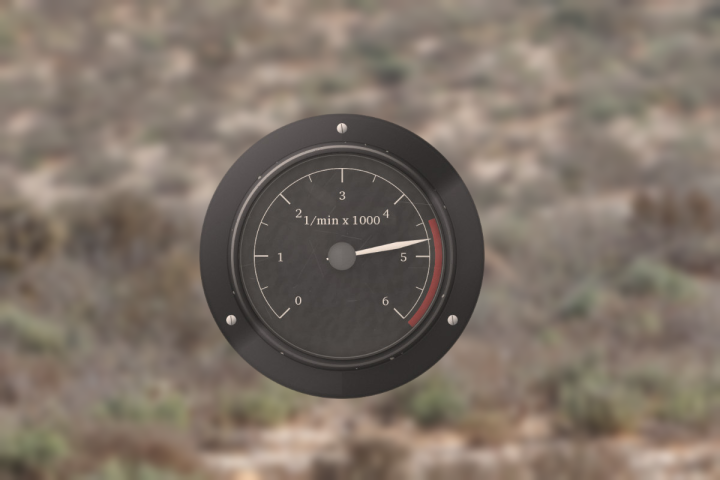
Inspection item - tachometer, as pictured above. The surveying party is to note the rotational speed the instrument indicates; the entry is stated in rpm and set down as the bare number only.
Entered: 4750
